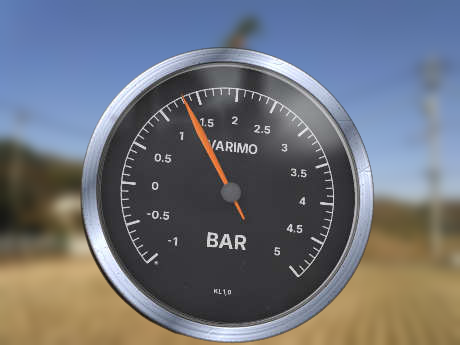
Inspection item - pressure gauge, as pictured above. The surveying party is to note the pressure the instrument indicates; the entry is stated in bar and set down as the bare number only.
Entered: 1.3
